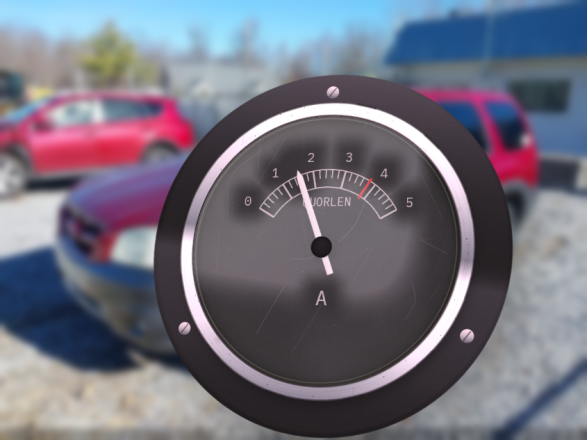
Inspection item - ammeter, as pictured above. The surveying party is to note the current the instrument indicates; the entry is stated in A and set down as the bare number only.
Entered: 1.6
